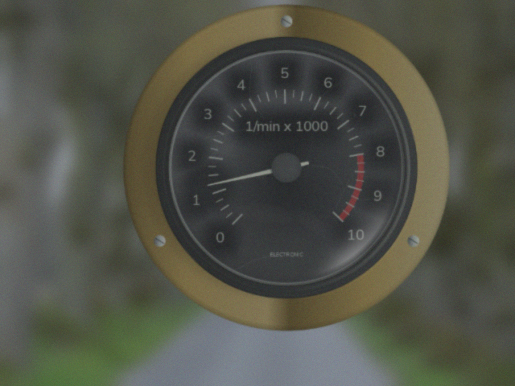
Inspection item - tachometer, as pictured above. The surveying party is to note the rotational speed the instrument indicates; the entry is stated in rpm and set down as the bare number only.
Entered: 1250
